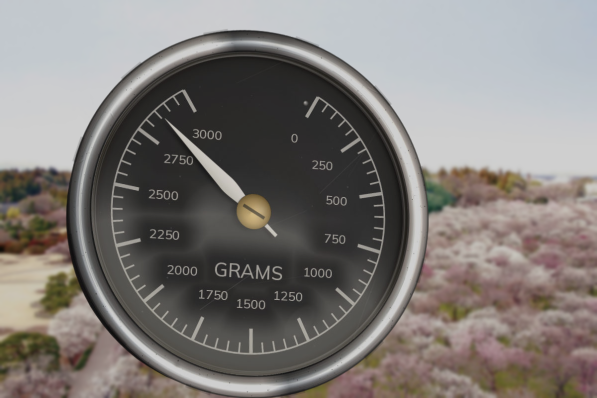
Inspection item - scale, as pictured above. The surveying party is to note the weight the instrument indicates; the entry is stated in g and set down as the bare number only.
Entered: 2850
